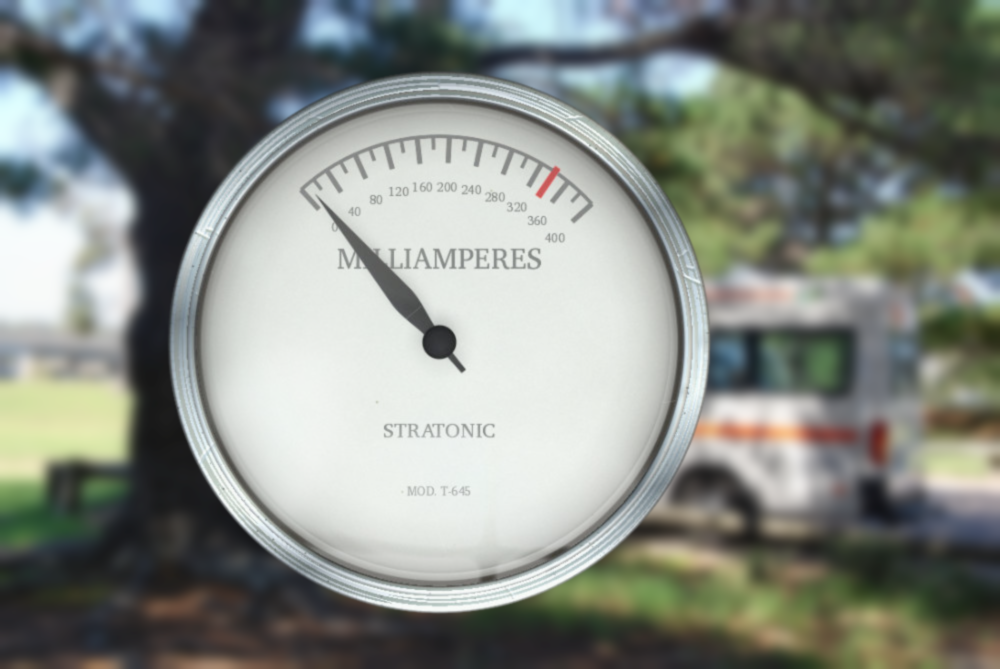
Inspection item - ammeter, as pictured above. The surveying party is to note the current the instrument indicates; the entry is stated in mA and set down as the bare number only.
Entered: 10
